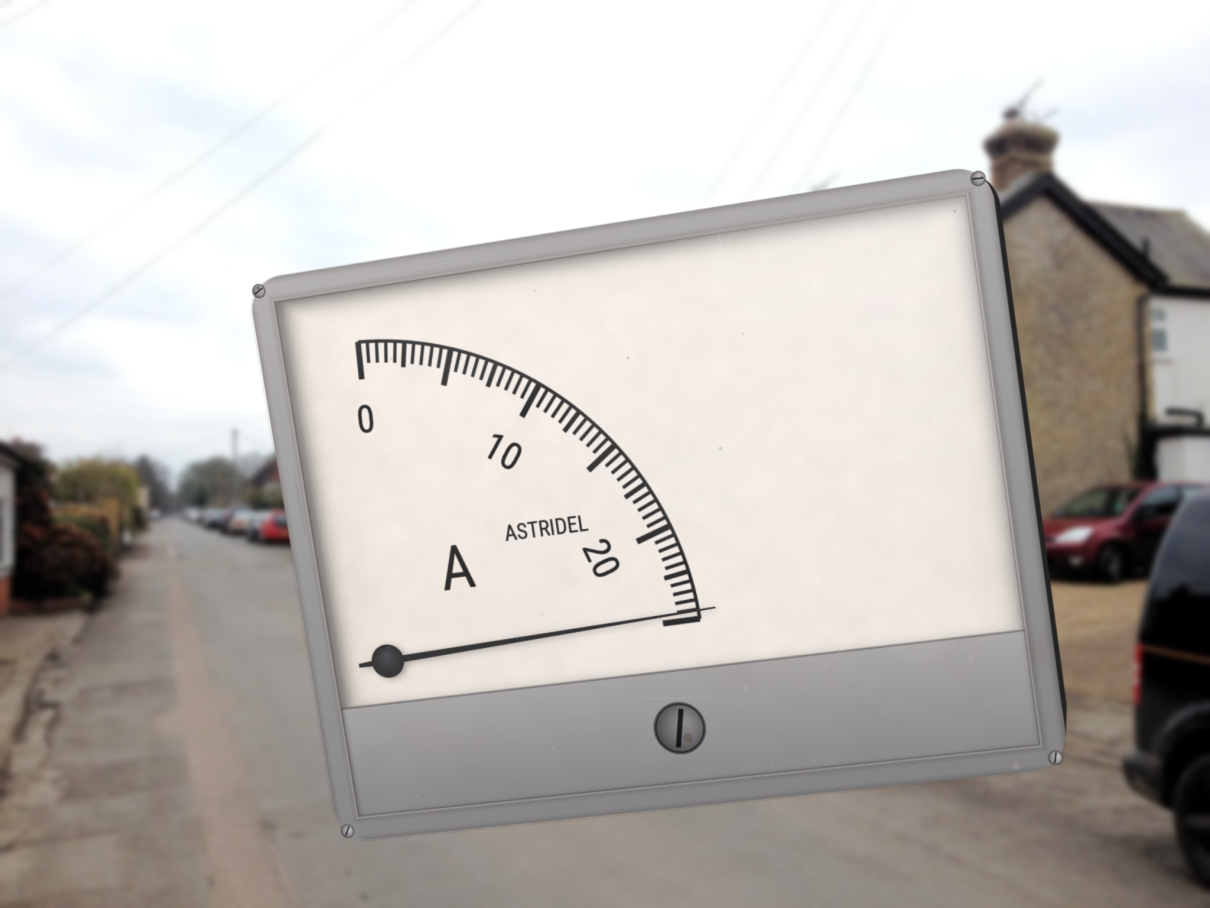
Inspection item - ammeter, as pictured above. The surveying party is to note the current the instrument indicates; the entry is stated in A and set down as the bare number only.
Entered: 24.5
